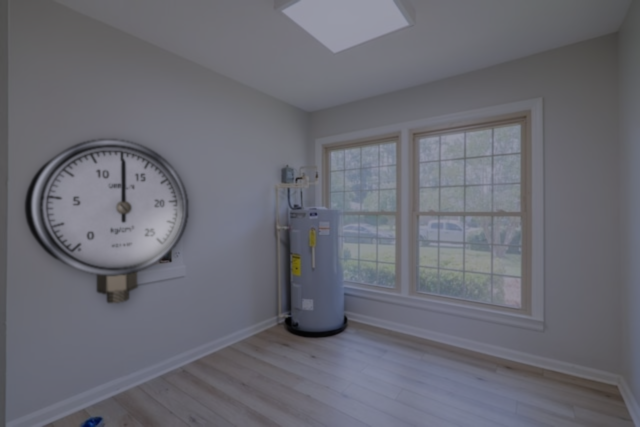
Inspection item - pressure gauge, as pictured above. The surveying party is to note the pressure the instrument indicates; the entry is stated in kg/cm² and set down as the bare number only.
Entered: 12.5
